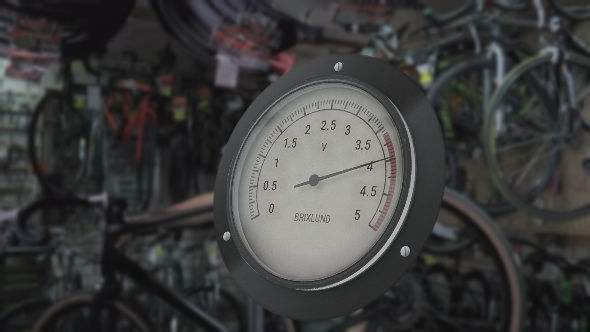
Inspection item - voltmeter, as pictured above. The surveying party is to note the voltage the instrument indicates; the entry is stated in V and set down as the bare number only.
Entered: 4
